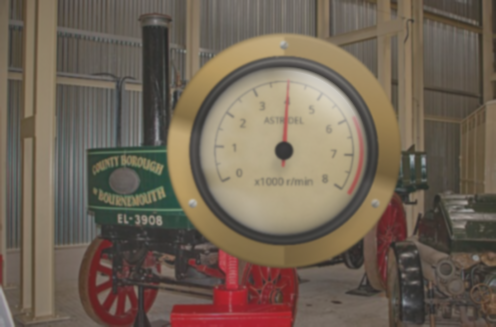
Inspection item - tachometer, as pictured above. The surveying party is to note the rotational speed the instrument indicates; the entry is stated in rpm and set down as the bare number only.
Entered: 4000
